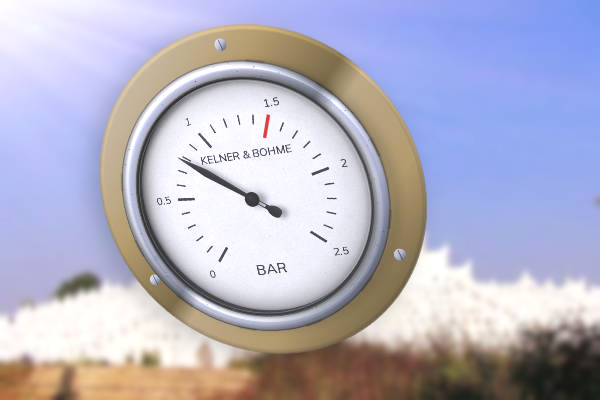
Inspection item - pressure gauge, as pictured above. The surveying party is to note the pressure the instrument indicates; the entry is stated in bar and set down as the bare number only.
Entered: 0.8
